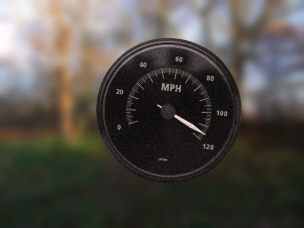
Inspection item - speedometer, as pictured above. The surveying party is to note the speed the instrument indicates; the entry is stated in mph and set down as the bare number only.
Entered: 115
